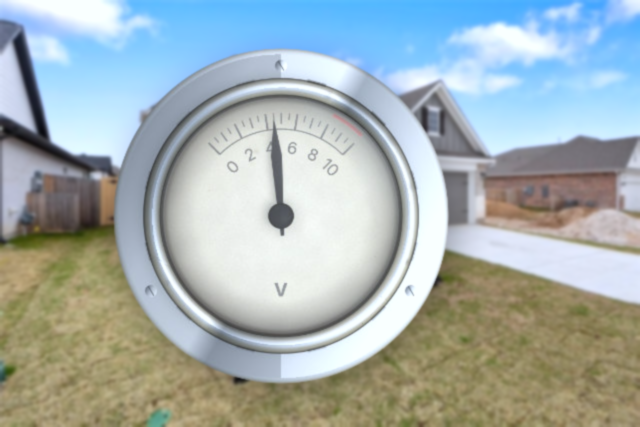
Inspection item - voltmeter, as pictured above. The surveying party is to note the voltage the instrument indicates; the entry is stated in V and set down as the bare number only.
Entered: 4.5
